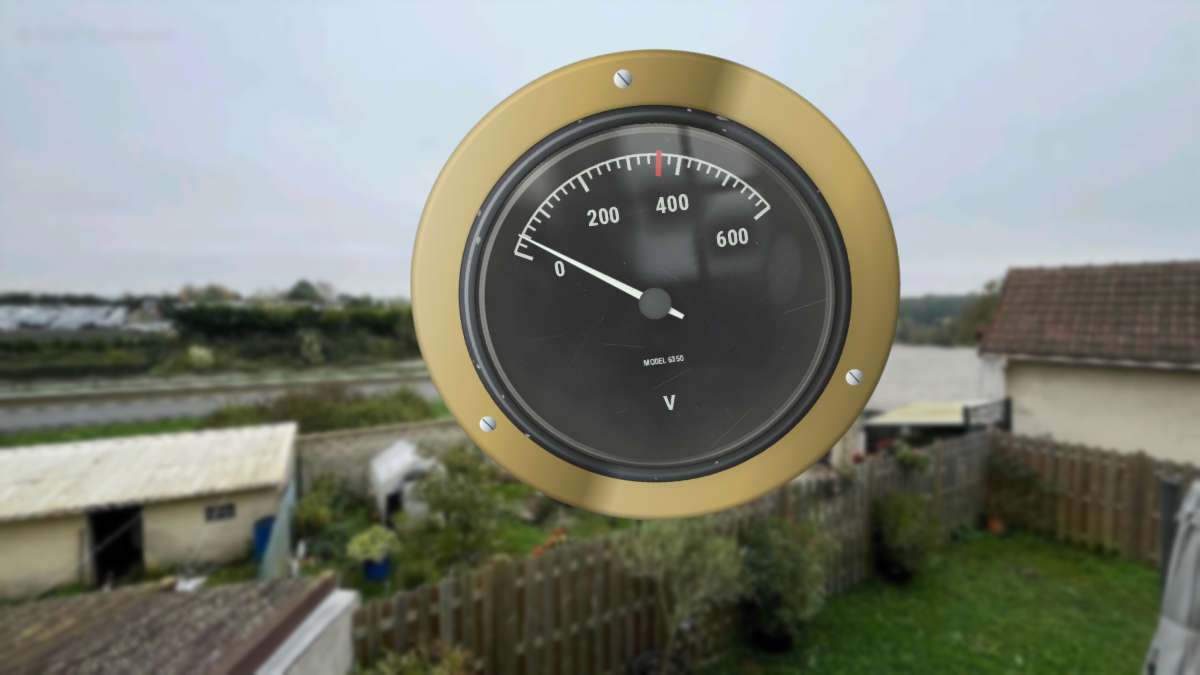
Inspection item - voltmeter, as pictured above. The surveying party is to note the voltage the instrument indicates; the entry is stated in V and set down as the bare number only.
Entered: 40
